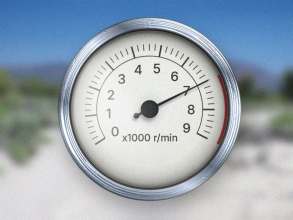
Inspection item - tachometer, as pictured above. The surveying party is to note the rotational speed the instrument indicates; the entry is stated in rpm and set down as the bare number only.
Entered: 7000
